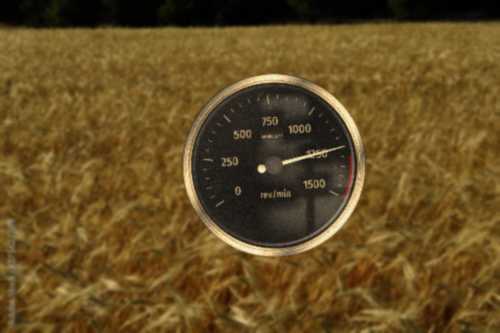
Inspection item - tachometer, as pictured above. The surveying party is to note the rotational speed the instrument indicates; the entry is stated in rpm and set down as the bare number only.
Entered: 1250
